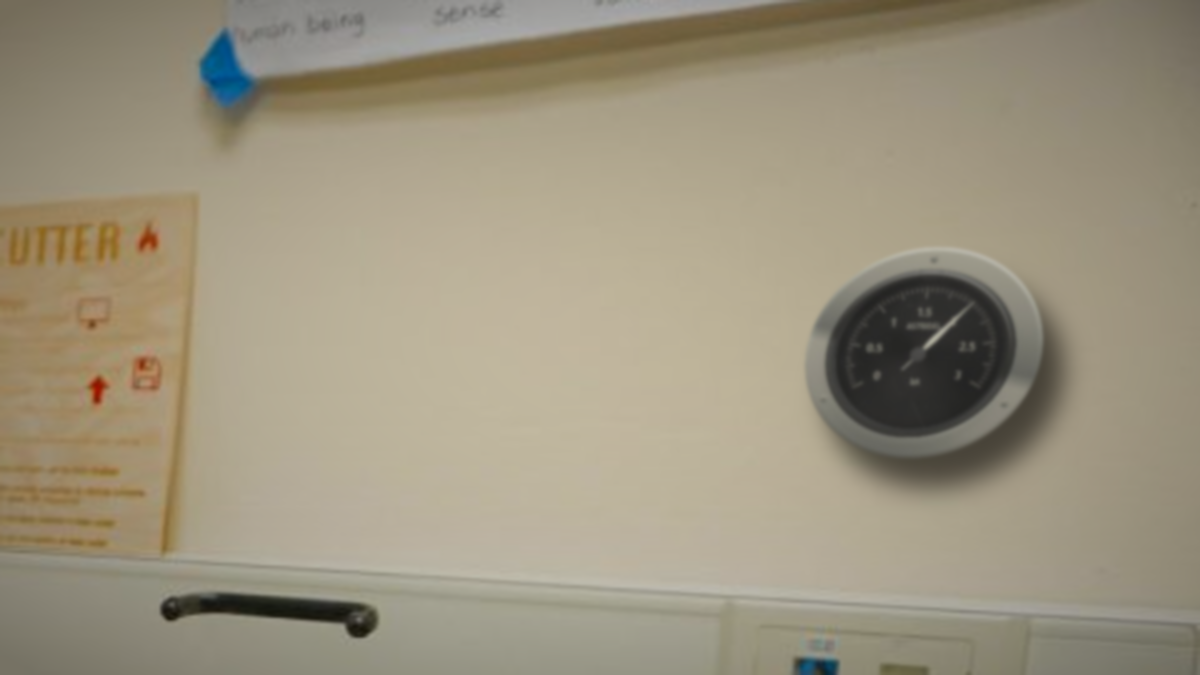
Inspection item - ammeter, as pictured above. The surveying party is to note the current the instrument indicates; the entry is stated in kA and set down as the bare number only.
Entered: 2
